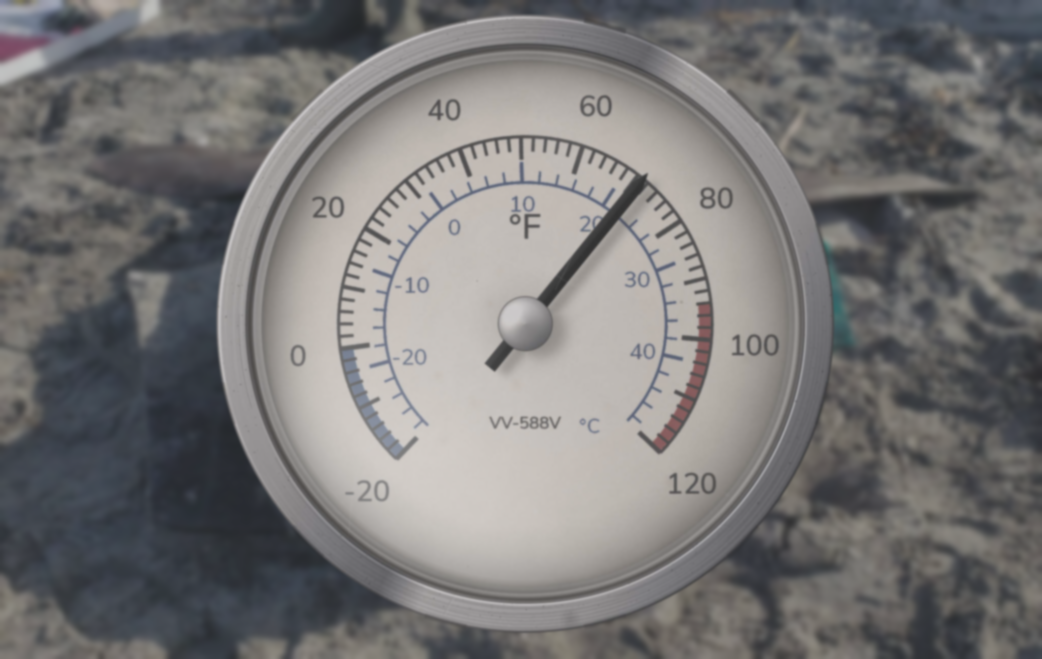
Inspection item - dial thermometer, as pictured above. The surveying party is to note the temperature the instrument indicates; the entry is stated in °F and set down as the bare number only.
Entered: 71
